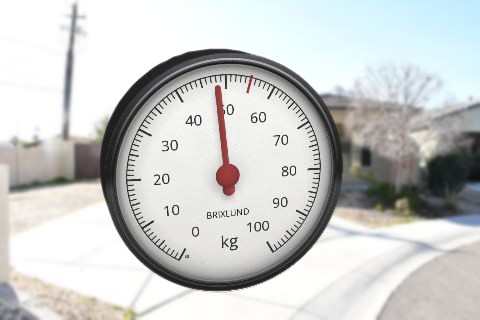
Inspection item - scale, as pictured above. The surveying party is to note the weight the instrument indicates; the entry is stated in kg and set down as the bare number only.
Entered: 48
